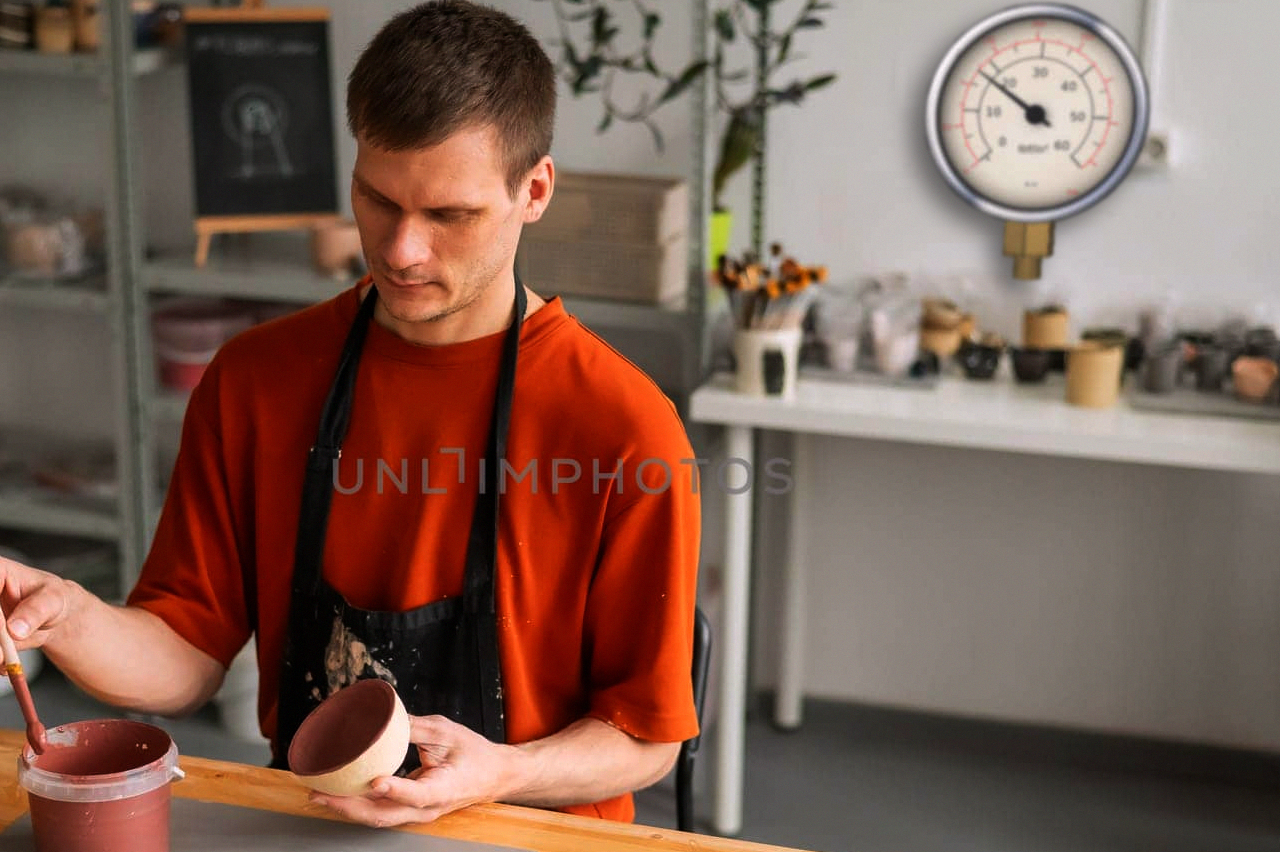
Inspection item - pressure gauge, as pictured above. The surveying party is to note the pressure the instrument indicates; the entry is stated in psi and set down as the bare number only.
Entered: 17.5
